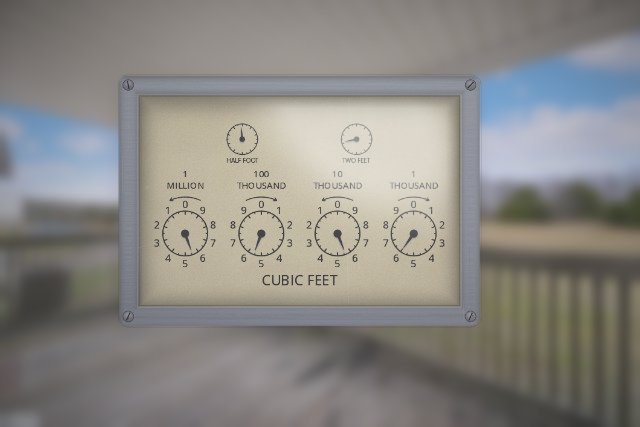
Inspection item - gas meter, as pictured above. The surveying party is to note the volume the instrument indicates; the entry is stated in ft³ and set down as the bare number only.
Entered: 555600
